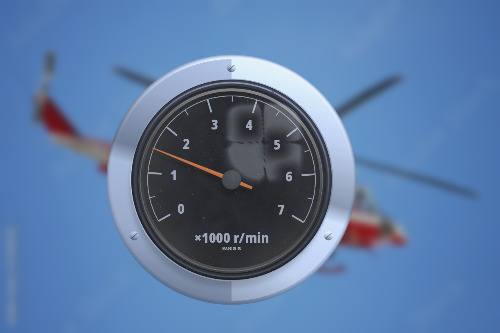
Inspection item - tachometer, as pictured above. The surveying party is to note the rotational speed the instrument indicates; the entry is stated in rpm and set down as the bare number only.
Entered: 1500
